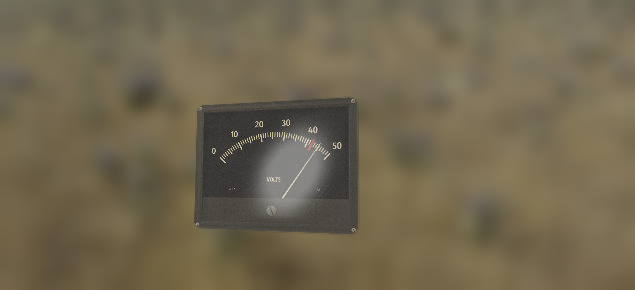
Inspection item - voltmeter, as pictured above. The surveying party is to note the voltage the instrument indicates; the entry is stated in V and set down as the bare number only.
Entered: 45
